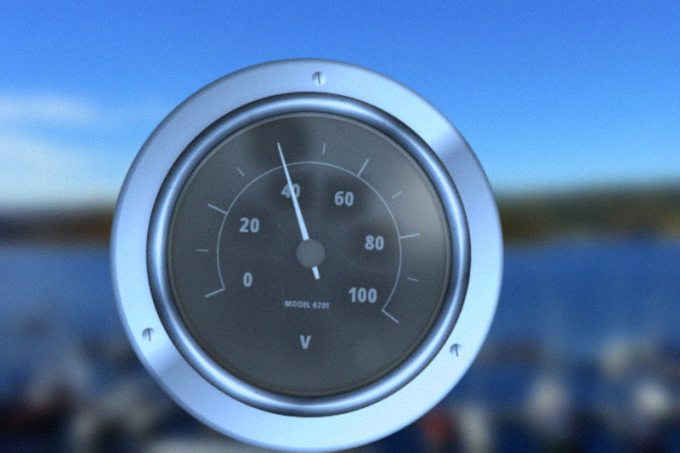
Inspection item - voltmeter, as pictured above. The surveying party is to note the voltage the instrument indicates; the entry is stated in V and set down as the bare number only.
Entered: 40
